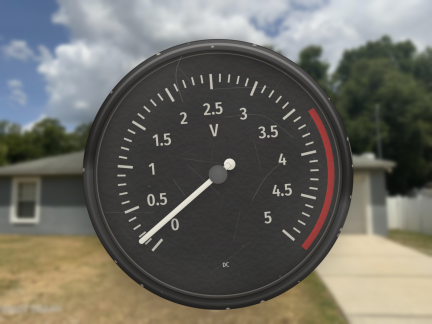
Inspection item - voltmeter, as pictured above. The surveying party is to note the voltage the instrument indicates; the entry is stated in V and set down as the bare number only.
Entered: 0.15
